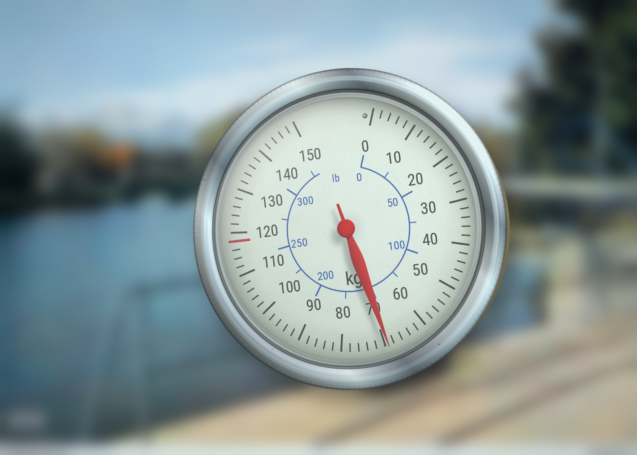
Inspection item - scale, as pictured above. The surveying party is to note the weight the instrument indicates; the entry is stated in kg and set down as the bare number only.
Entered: 69
